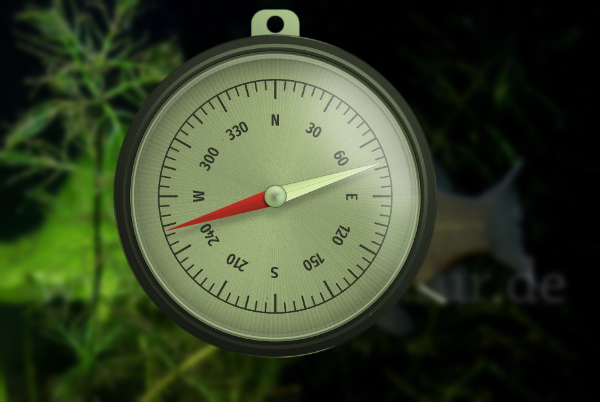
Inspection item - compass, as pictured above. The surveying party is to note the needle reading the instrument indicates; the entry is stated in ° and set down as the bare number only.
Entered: 252.5
